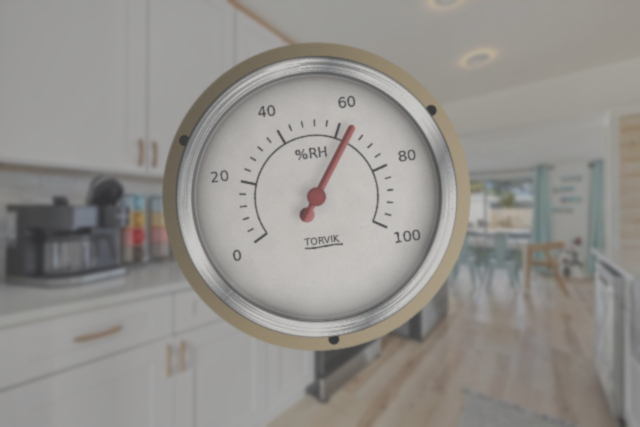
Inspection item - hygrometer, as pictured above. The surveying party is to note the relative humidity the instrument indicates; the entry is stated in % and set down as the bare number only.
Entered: 64
